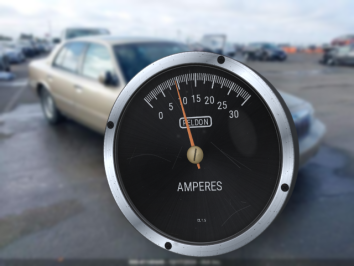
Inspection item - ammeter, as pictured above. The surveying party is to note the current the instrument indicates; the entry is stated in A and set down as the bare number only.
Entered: 10
